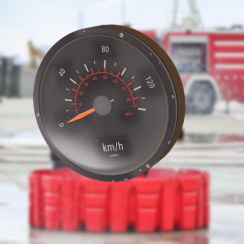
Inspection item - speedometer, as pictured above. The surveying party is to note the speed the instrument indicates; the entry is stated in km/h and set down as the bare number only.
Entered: 0
